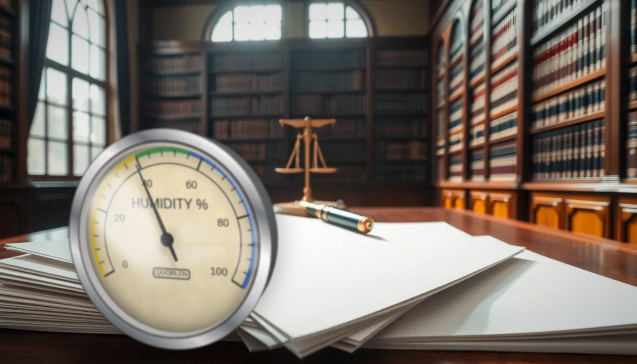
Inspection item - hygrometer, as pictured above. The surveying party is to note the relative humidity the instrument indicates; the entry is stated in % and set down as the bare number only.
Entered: 40
